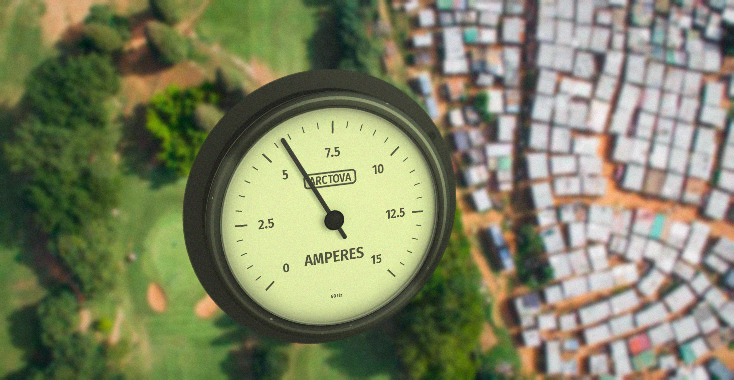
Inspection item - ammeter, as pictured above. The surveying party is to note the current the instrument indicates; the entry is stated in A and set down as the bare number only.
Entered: 5.75
